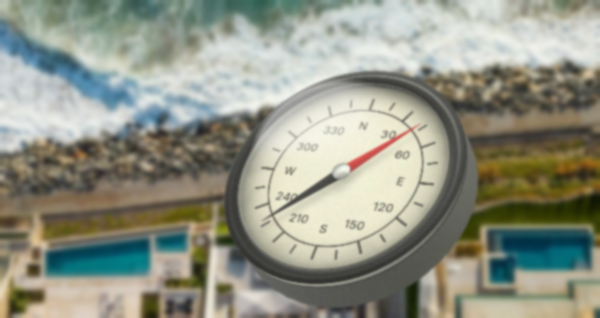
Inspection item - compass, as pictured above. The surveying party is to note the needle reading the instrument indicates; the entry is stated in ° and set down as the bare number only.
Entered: 45
